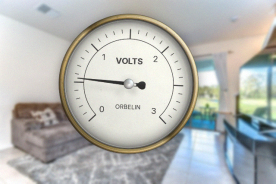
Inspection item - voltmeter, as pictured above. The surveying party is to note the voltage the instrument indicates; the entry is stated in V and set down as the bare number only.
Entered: 0.55
